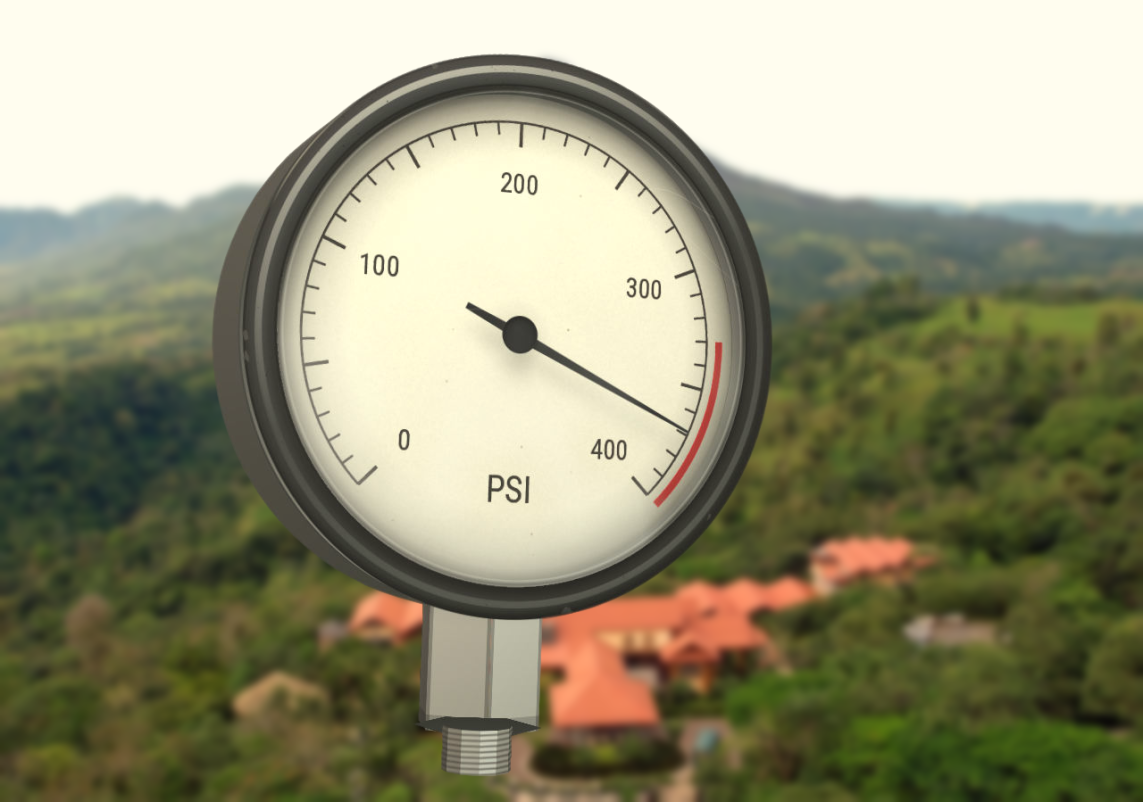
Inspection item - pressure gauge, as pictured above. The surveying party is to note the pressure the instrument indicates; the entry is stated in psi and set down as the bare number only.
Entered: 370
